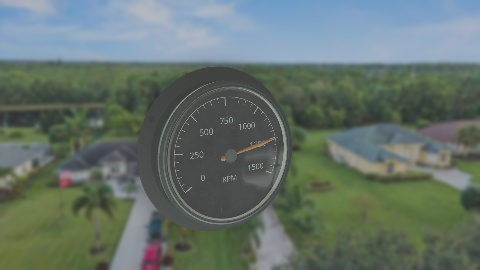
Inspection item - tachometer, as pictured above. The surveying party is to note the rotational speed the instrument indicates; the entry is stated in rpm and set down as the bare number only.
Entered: 1250
